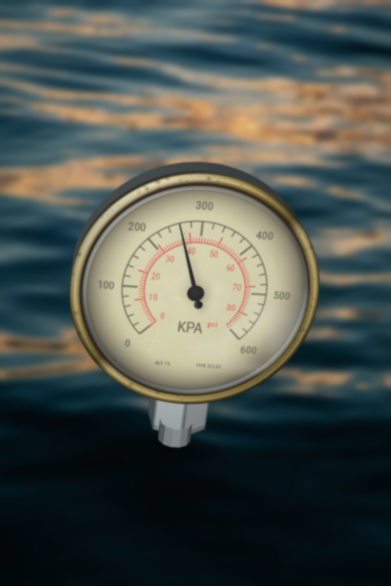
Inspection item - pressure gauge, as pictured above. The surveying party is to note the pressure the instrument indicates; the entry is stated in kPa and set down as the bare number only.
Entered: 260
